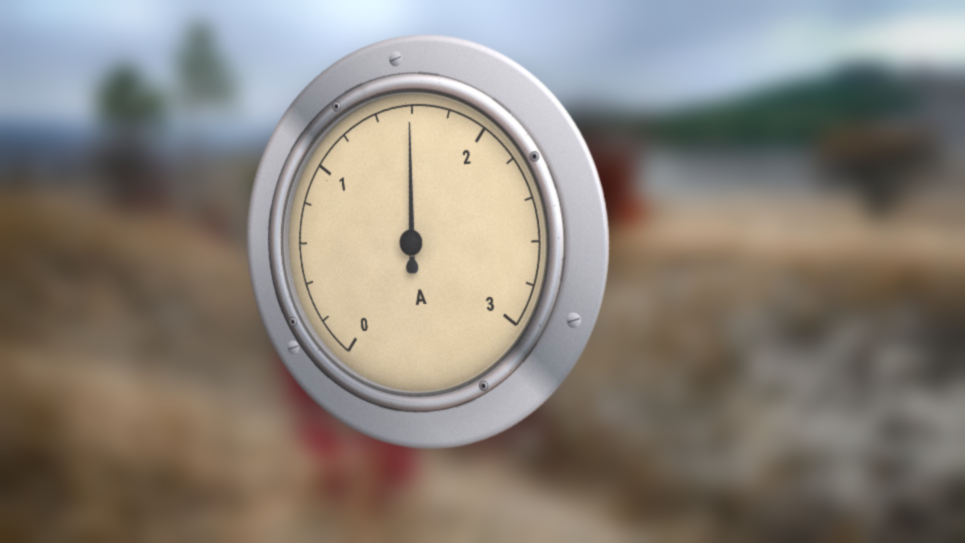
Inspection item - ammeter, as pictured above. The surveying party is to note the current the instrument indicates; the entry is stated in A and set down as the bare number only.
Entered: 1.6
